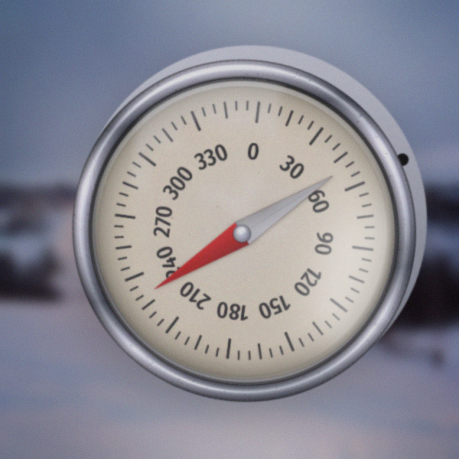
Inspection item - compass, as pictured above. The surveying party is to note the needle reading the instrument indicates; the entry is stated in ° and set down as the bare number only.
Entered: 230
